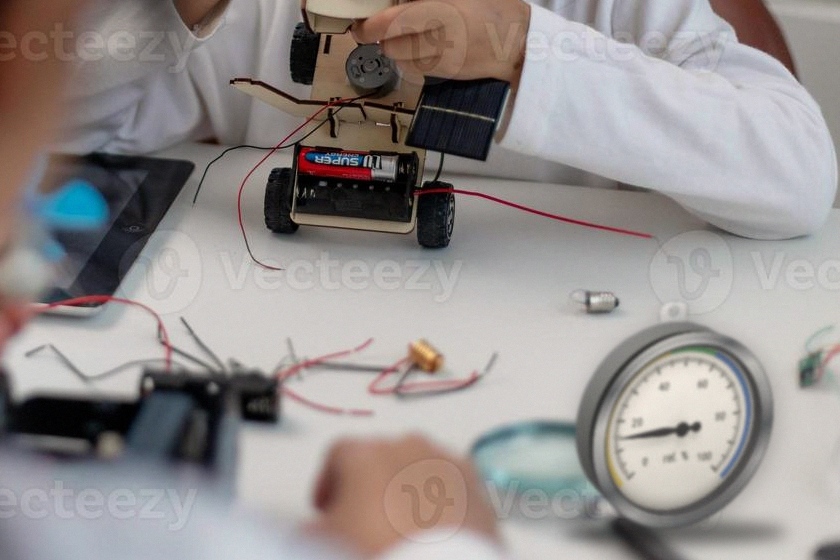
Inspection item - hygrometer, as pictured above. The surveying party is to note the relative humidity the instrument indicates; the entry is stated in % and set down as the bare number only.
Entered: 15
